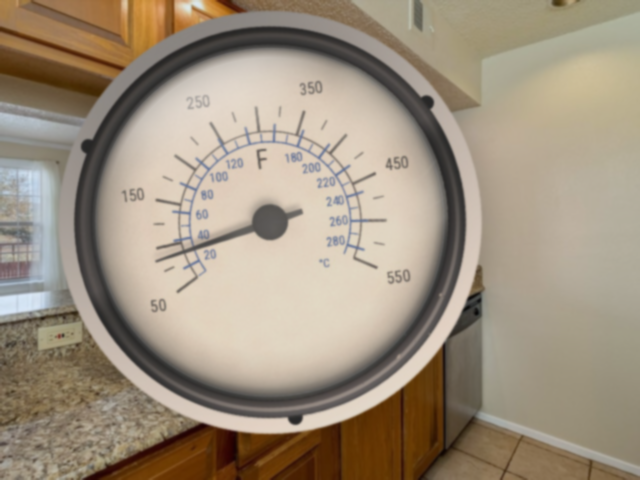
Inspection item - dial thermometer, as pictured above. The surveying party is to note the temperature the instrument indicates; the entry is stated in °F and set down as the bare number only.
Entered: 87.5
